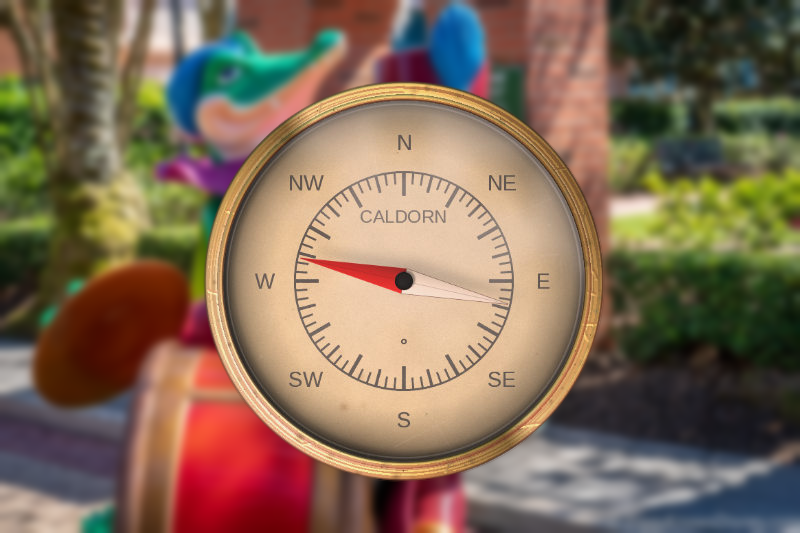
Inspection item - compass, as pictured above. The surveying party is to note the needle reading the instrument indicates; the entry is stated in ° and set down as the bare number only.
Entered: 282.5
